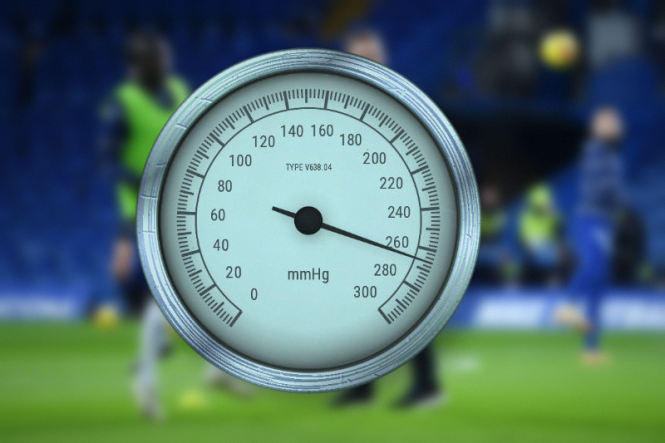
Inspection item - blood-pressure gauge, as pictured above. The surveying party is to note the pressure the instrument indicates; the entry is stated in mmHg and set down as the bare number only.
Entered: 266
